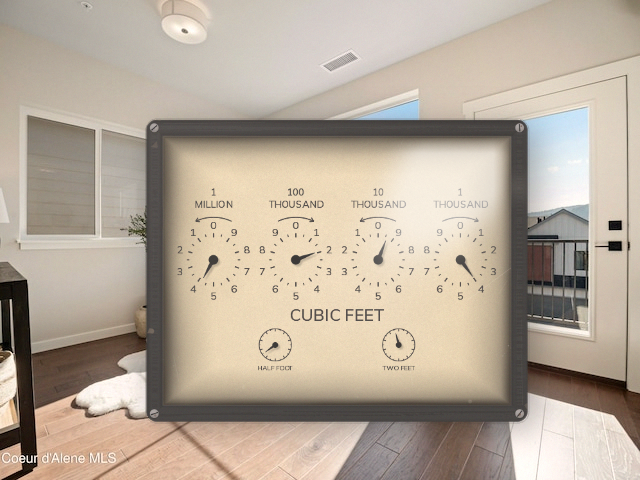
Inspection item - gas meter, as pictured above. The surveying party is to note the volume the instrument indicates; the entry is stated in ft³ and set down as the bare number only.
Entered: 419400
